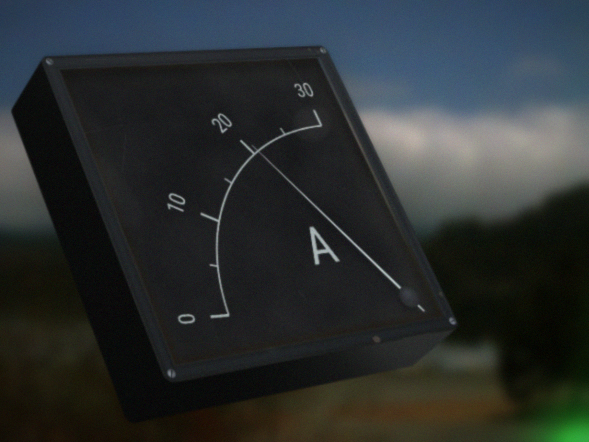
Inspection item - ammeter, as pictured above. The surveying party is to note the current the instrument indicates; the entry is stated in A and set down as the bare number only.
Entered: 20
